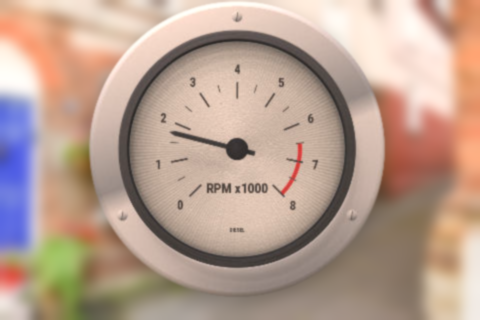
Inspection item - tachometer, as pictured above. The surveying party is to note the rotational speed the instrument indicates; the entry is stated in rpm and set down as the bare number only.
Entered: 1750
